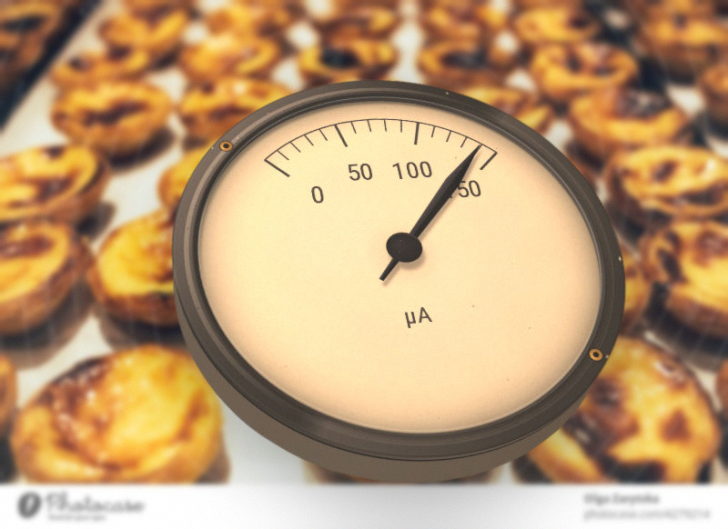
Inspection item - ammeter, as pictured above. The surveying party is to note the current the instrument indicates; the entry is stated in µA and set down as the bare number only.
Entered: 140
